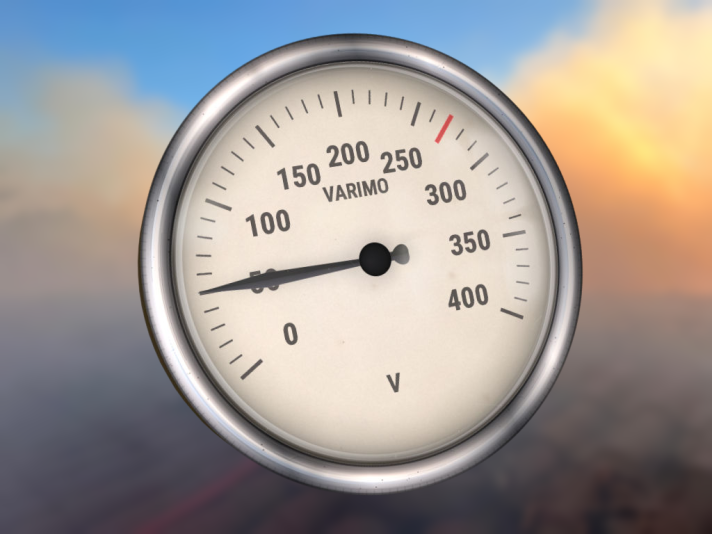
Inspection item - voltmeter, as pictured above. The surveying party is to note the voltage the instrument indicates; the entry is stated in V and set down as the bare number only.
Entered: 50
